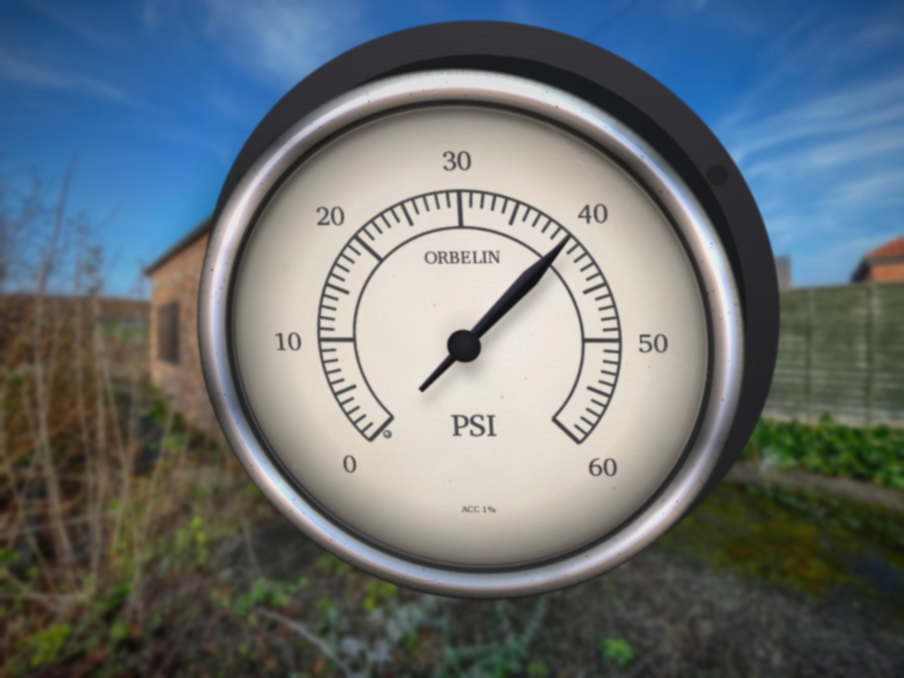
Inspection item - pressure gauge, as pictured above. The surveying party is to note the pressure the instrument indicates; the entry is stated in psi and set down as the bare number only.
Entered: 40
